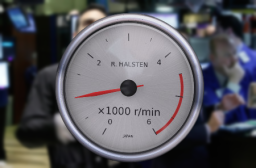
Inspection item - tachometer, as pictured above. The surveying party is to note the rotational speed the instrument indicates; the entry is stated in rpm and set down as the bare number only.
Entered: 1000
